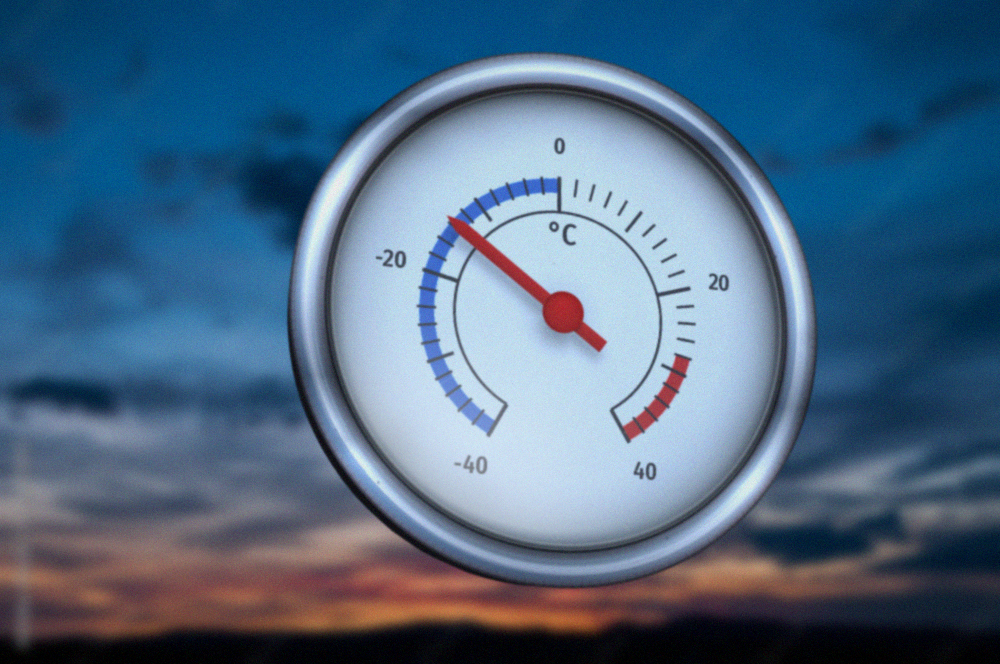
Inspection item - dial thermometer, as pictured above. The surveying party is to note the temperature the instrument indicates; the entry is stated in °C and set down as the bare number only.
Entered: -14
